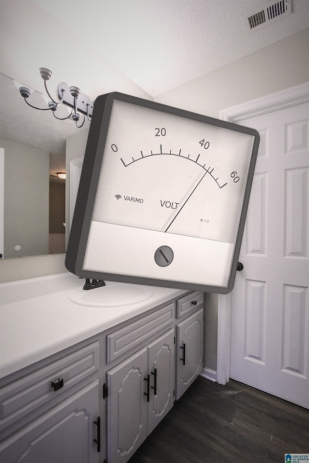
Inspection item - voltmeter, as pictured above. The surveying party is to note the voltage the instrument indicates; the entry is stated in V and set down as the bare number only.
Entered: 47.5
